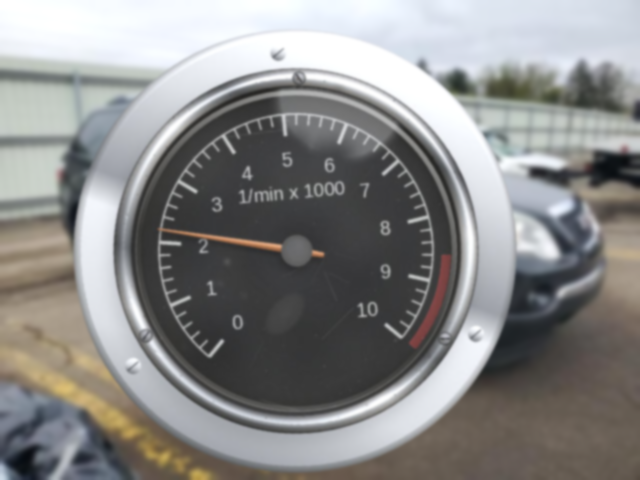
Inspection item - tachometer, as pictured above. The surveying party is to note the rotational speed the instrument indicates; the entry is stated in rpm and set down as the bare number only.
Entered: 2200
